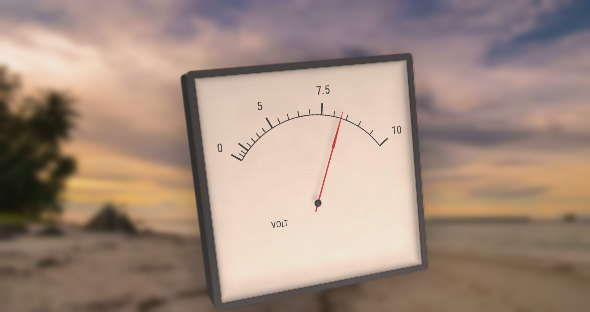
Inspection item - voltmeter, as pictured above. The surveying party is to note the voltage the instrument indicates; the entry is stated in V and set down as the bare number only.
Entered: 8.25
